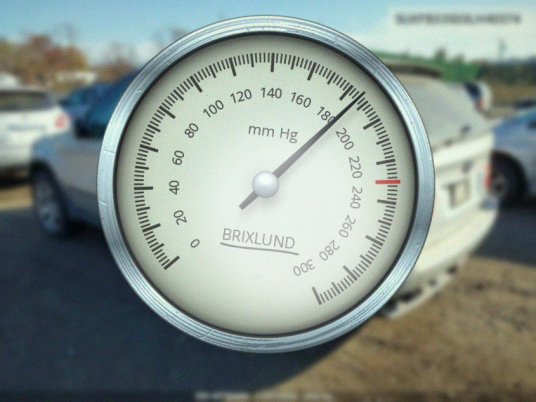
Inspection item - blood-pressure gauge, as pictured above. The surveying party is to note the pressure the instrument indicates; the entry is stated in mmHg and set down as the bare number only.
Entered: 186
